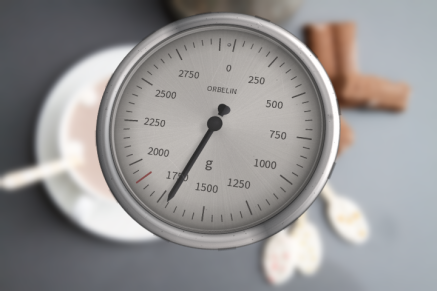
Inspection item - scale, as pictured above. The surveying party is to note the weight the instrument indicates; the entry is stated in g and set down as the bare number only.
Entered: 1700
